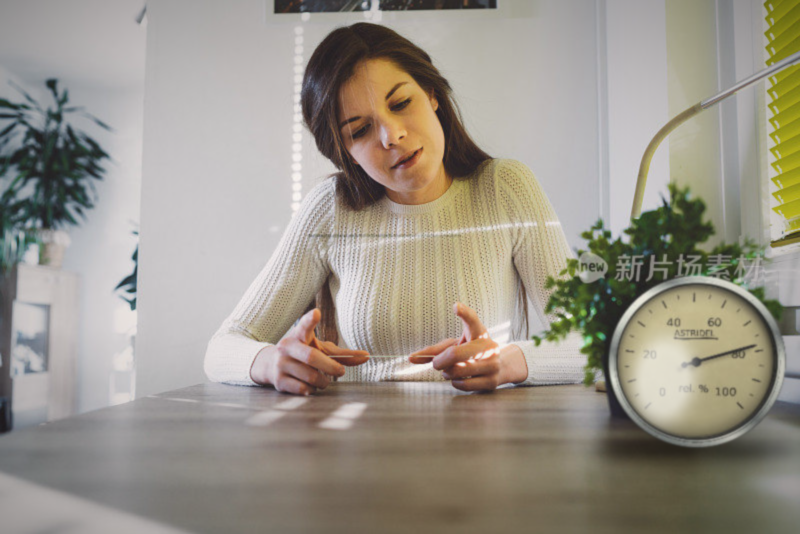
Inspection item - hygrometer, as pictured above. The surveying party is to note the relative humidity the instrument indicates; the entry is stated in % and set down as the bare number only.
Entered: 77.5
